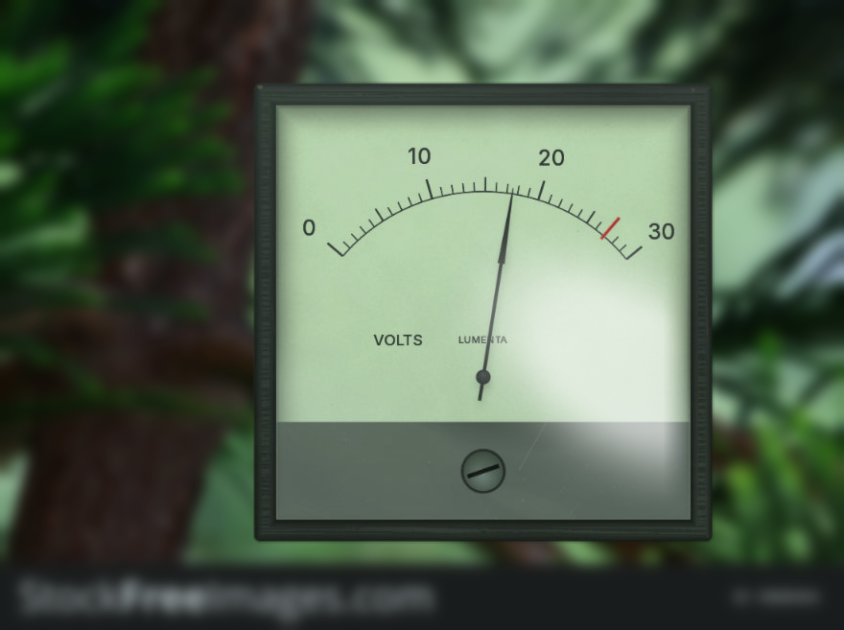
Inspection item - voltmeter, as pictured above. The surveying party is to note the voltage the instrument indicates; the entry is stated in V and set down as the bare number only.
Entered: 17.5
